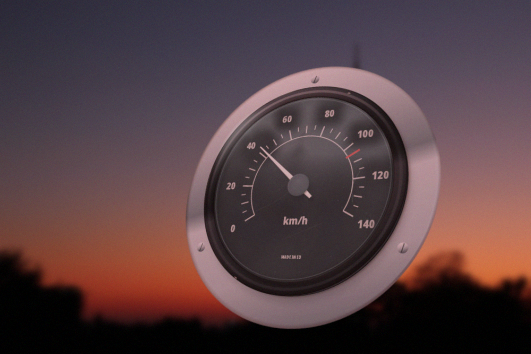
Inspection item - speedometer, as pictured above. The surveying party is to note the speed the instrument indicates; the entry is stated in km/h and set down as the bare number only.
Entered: 42.5
